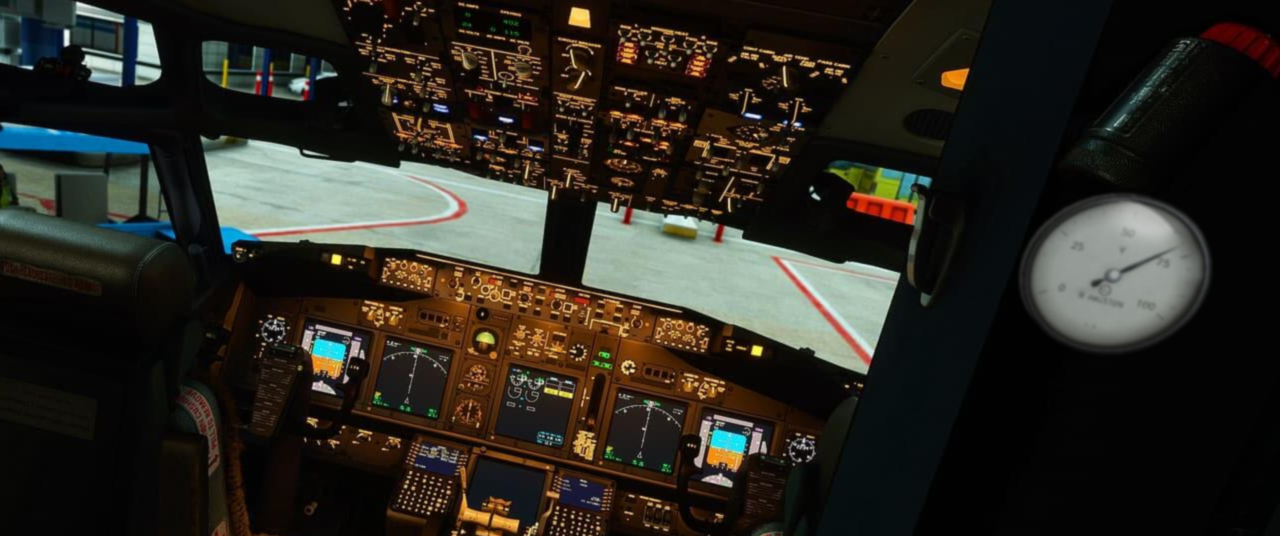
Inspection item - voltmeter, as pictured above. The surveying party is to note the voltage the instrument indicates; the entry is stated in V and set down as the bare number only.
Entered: 70
